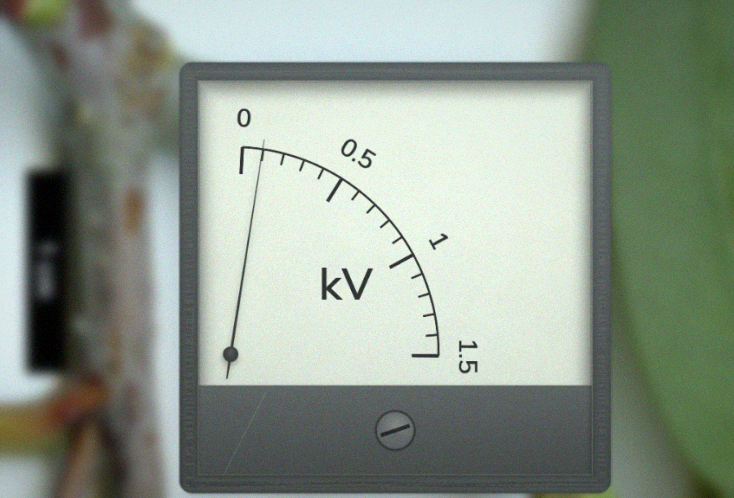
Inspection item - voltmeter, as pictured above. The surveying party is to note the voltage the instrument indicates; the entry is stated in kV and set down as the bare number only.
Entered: 0.1
